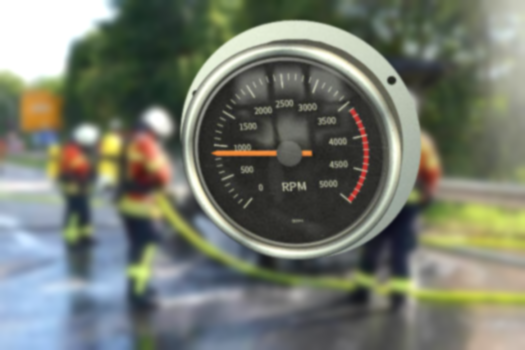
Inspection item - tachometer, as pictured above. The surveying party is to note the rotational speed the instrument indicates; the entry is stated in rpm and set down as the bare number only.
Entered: 900
